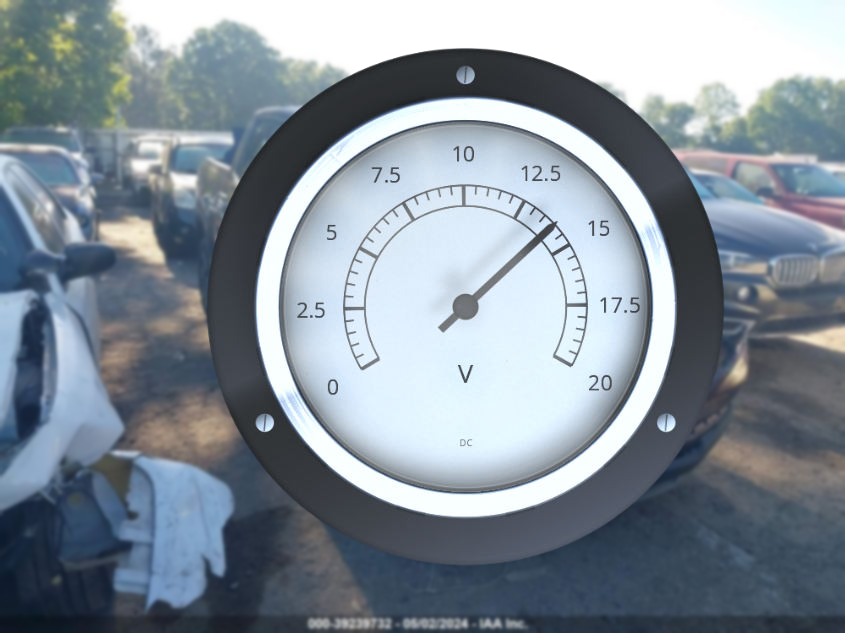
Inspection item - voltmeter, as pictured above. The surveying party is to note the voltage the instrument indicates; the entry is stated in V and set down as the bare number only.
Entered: 14
